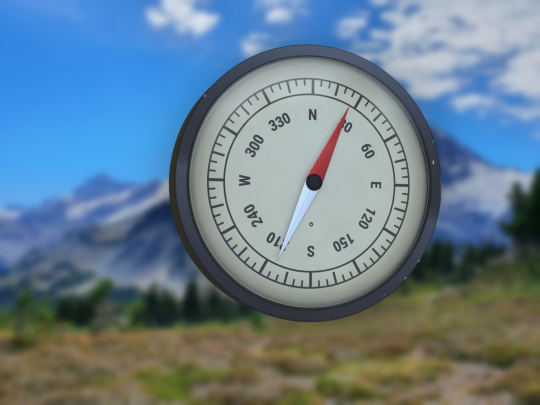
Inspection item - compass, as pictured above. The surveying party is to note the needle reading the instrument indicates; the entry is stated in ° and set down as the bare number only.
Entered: 25
